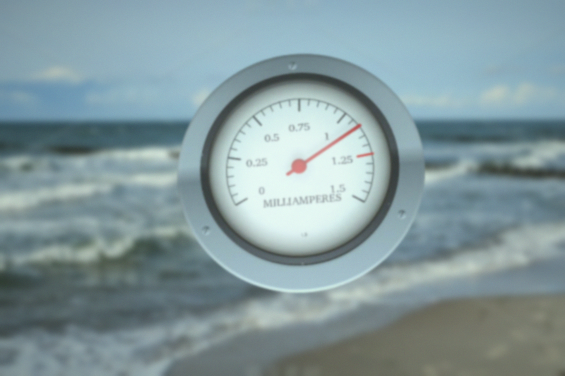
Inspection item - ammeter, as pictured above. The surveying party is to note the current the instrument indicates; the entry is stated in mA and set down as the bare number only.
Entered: 1.1
